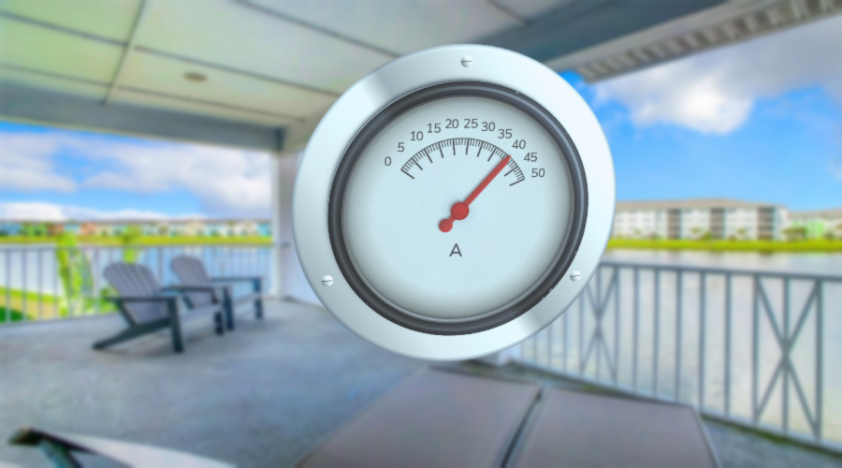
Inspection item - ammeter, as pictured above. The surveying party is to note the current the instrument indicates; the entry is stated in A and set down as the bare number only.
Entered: 40
